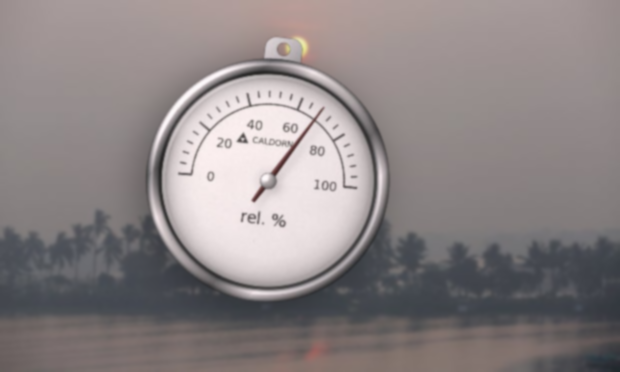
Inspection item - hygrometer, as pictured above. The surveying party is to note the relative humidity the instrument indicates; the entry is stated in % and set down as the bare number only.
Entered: 68
